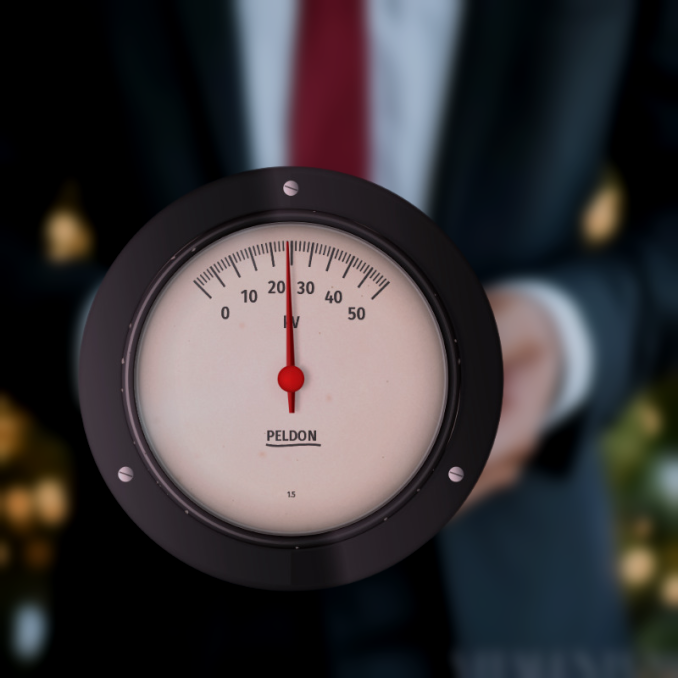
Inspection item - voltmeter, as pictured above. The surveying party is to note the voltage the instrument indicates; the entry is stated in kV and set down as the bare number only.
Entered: 24
